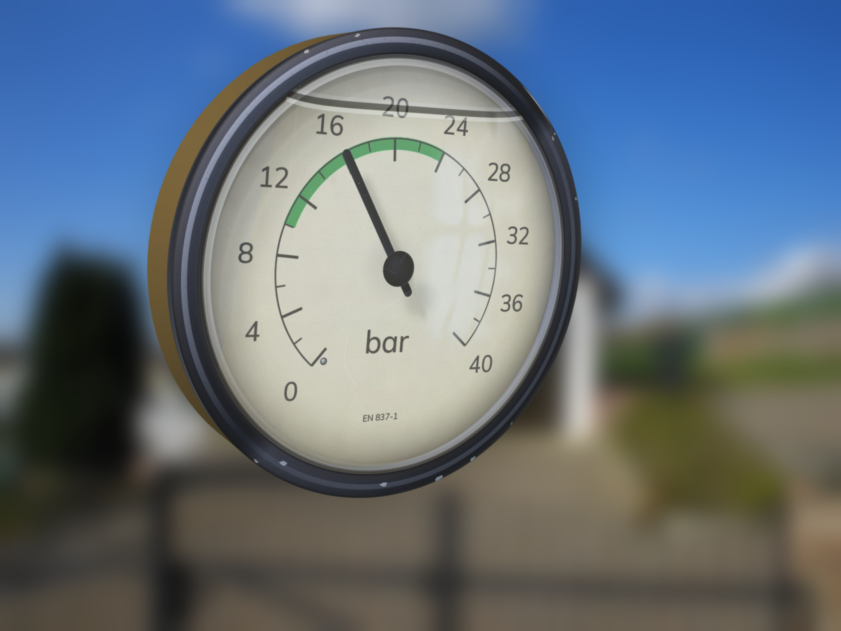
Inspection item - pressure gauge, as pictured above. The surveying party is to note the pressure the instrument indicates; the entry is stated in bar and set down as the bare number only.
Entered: 16
